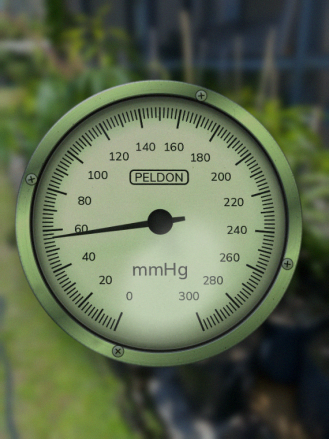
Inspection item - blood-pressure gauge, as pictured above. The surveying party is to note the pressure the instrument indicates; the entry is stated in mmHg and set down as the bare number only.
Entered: 56
